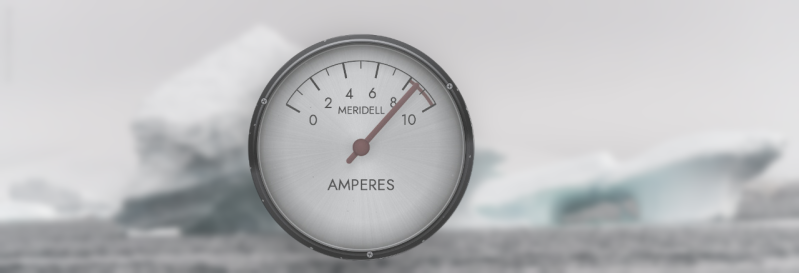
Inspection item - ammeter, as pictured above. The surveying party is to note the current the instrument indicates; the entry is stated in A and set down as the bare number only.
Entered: 8.5
